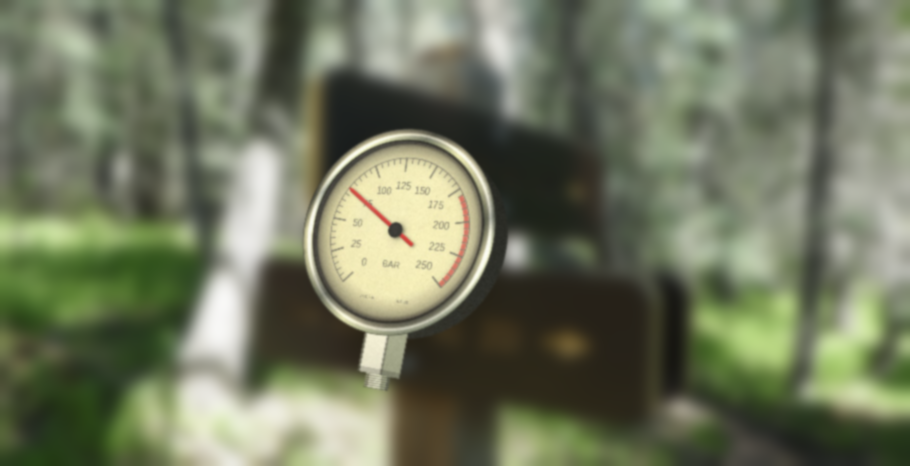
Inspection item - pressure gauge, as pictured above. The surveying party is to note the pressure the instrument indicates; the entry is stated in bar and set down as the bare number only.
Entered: 75
